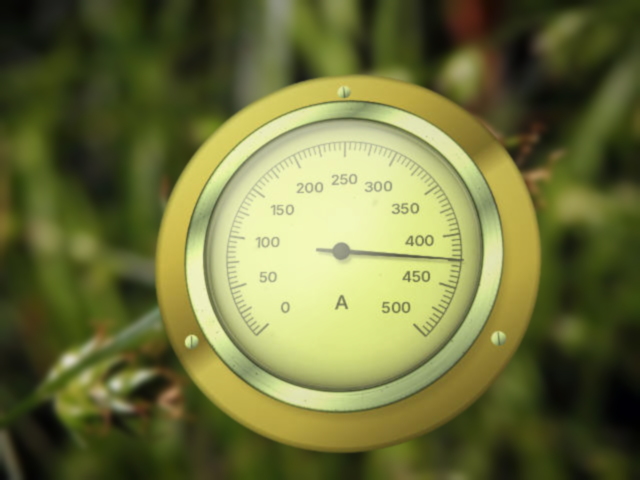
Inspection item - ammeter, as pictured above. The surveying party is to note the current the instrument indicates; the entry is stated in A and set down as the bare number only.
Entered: 425
